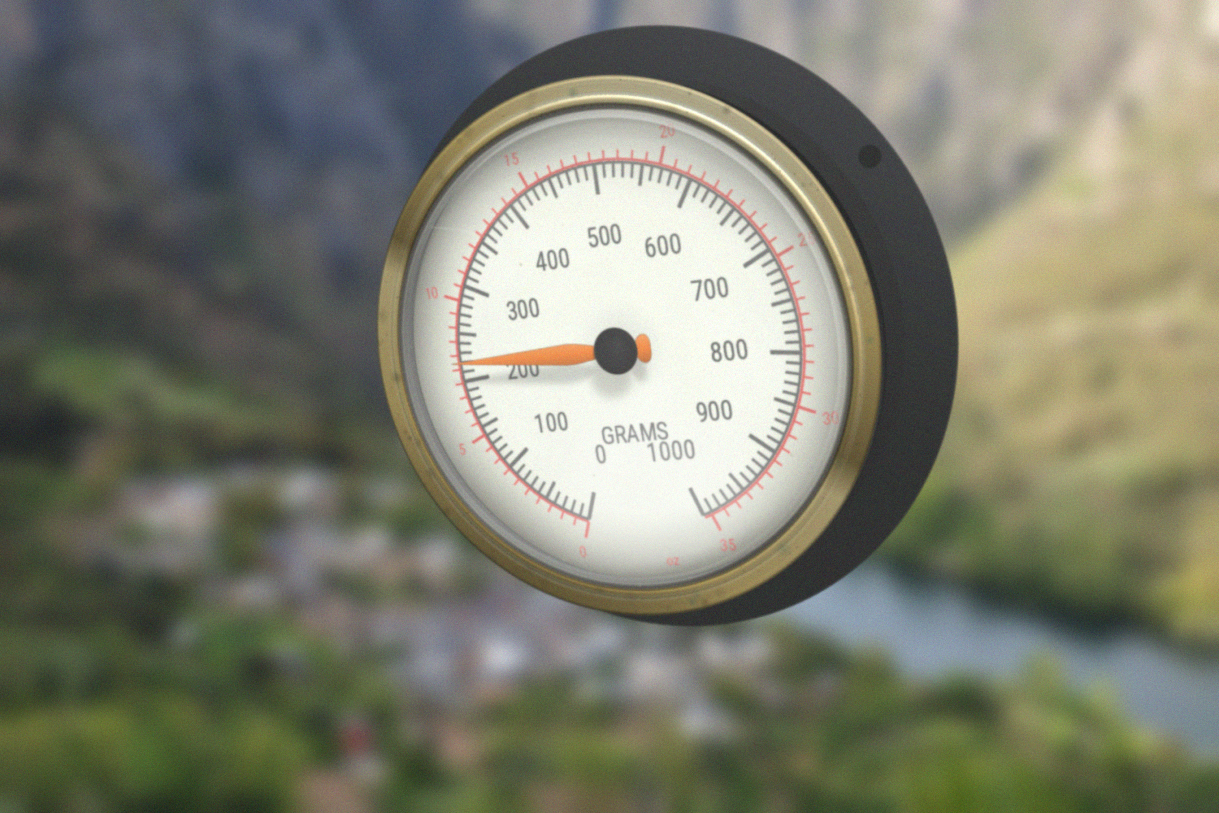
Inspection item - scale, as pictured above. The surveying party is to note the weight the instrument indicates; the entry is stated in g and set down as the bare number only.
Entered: 220
